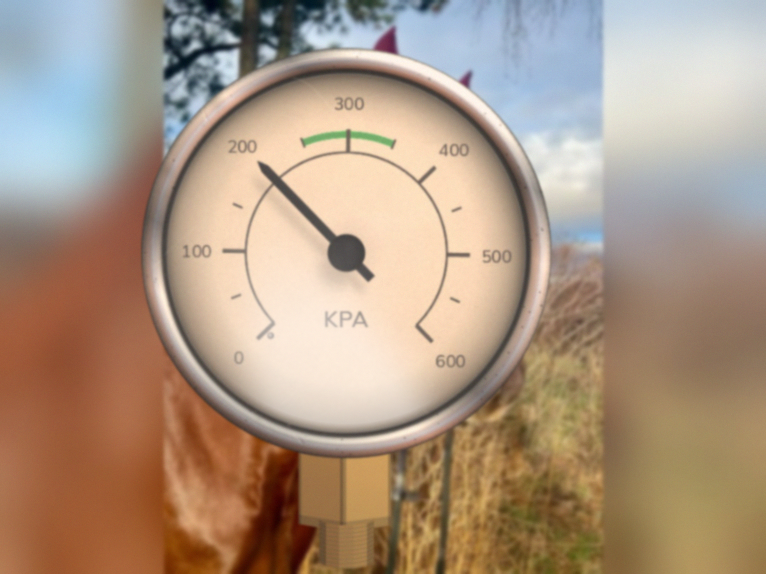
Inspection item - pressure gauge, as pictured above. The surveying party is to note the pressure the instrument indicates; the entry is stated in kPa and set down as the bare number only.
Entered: 200
